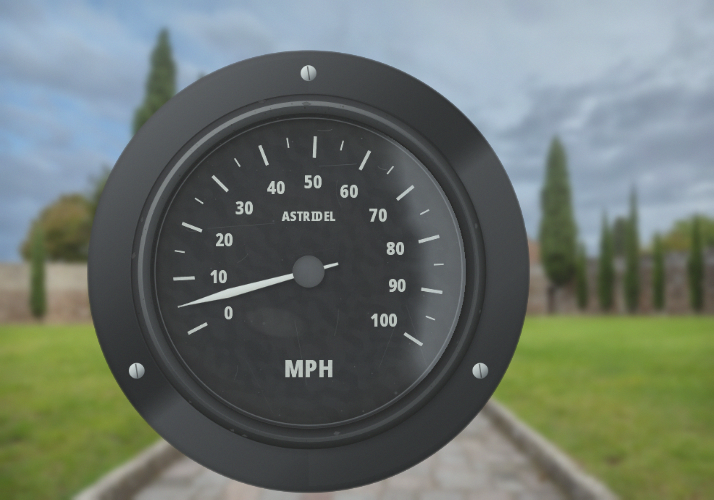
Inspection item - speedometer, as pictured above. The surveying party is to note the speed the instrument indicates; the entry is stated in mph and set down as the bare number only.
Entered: 5
